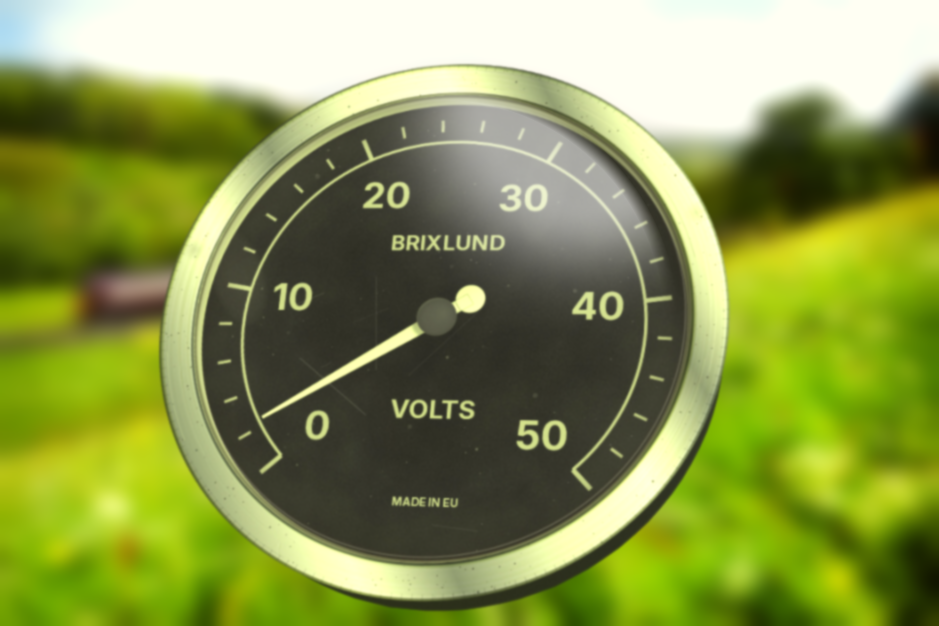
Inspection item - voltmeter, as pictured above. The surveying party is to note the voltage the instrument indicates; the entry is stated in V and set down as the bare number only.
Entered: 2
